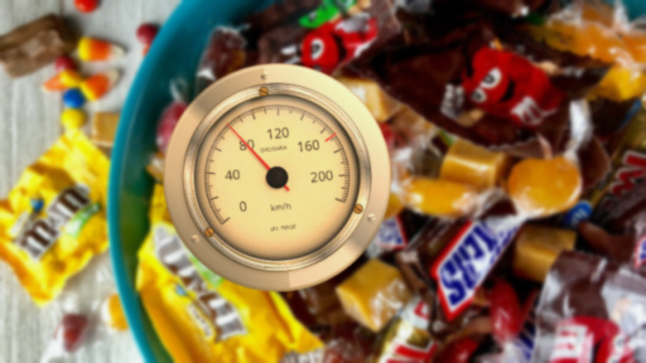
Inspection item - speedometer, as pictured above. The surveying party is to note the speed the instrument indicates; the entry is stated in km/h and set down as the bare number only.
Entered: 80
